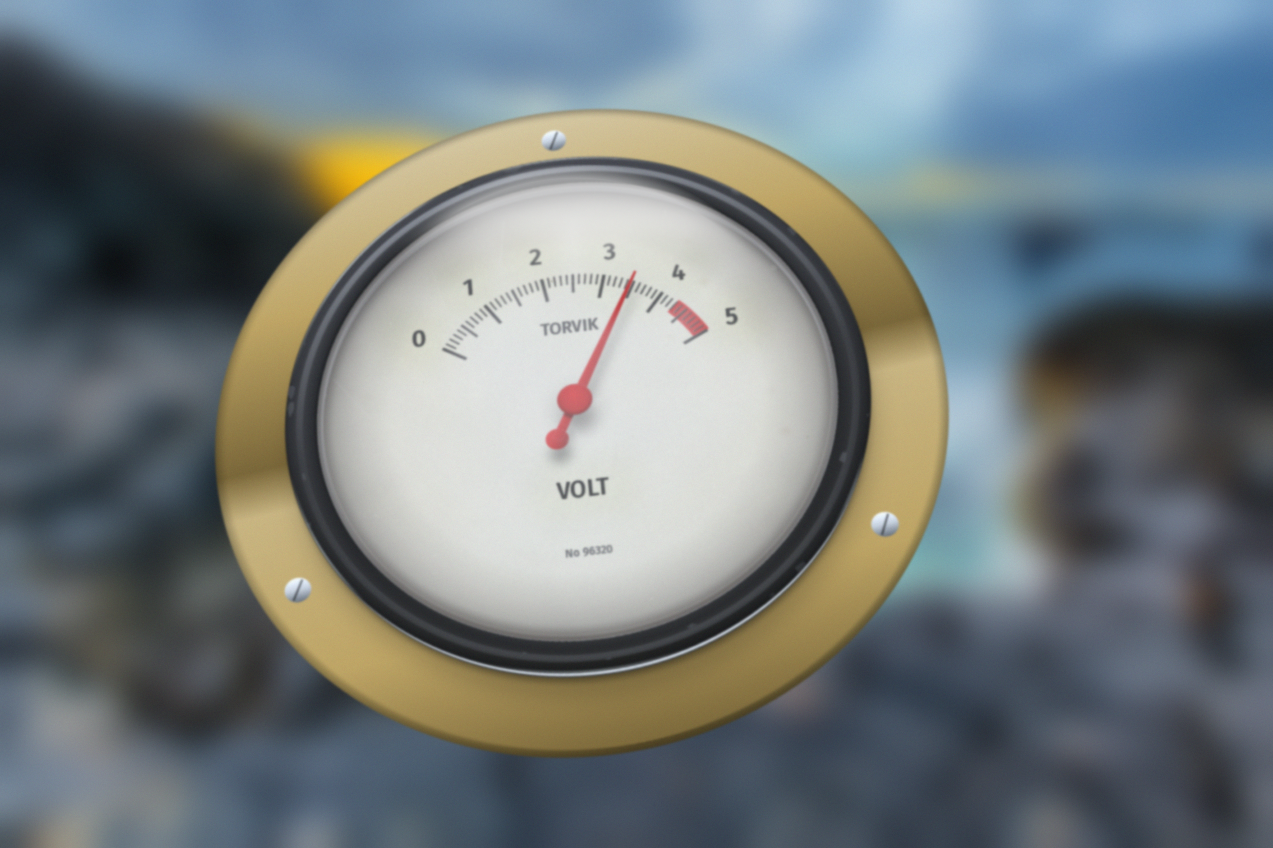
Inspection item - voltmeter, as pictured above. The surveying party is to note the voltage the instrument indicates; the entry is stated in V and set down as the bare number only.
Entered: 3.5
